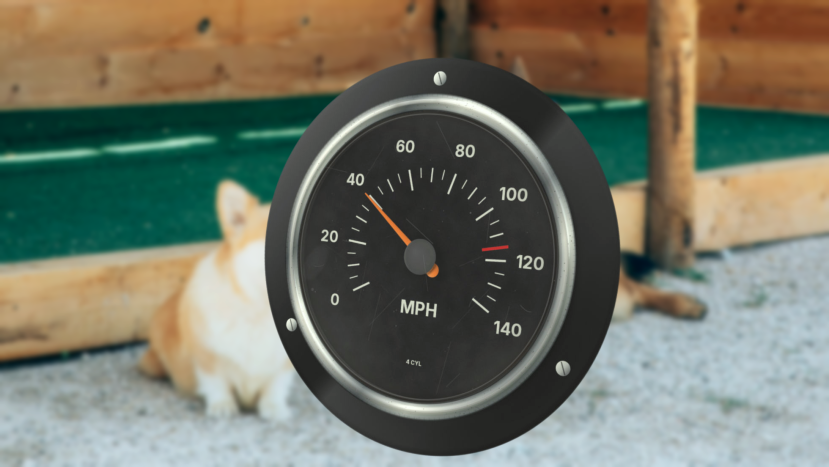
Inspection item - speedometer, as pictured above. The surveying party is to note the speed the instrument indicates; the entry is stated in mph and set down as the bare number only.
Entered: 40
